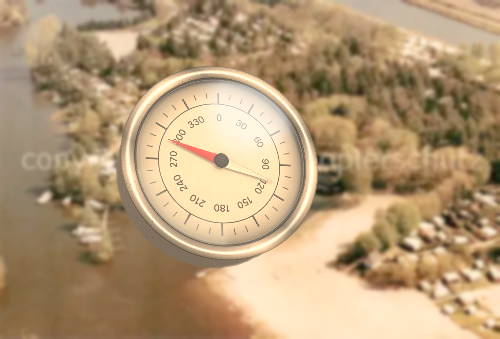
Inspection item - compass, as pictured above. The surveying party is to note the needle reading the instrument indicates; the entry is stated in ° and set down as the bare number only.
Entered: 290
